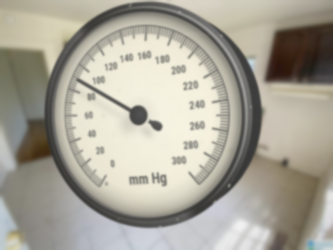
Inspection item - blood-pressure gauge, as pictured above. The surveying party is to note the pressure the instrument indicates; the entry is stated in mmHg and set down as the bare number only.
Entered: 90
